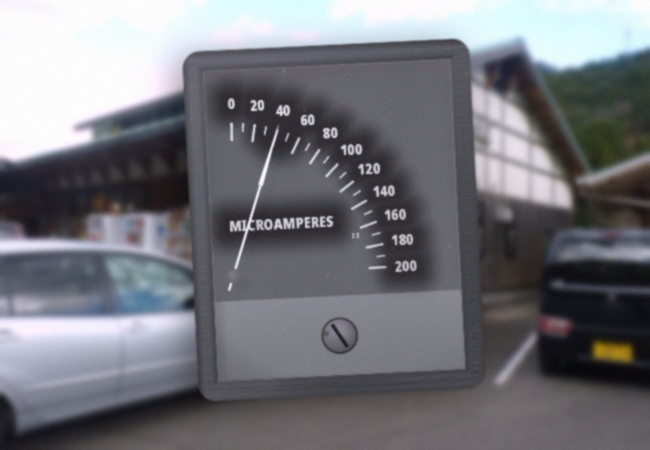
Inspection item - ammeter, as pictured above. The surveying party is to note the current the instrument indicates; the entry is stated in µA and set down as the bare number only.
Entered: 40
